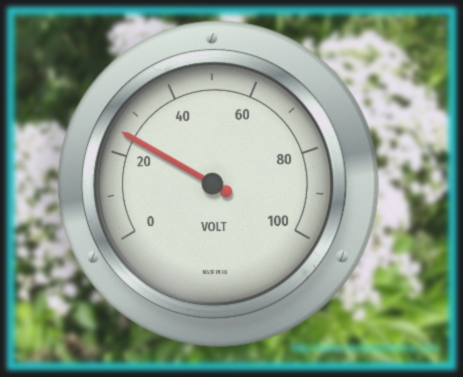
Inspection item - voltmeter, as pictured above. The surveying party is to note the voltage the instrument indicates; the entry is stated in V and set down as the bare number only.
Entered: 25
